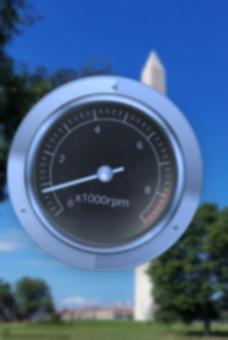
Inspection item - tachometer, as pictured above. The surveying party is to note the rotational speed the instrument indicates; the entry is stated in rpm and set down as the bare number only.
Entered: 800
